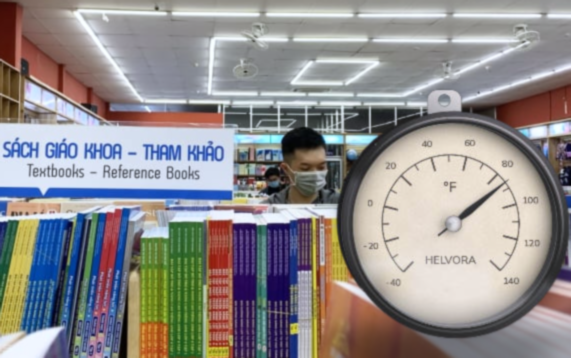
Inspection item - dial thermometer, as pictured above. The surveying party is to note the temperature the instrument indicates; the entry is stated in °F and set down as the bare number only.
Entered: 85
